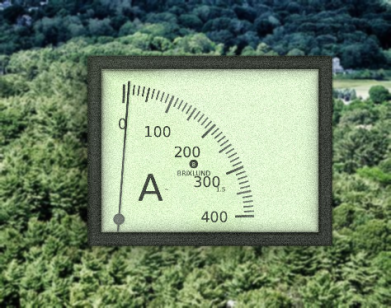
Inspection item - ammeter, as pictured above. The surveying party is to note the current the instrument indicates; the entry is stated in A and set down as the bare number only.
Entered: 10
